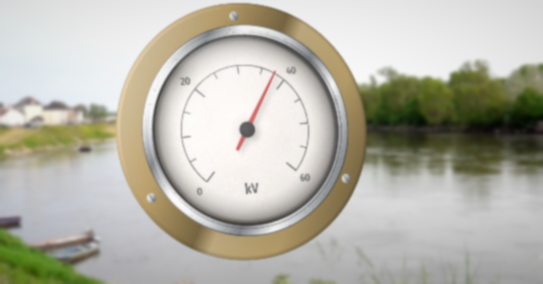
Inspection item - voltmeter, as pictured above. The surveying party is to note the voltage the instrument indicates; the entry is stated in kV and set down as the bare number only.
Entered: 37.5
